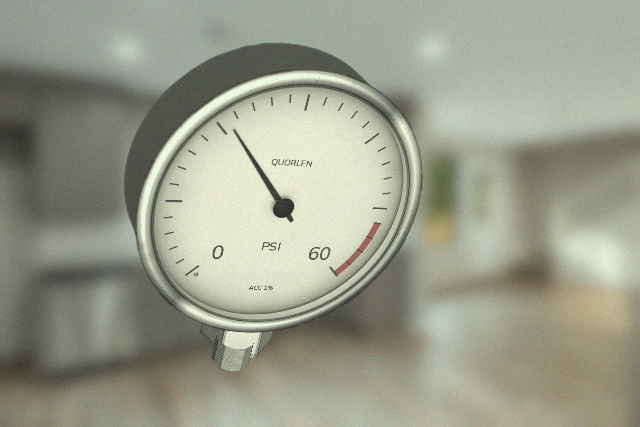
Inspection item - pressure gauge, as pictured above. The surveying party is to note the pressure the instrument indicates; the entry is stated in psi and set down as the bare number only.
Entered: 21
